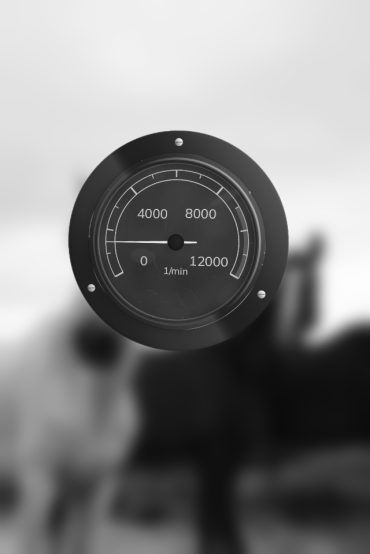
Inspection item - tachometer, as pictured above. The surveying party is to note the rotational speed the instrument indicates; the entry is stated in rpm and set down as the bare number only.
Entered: 1500
